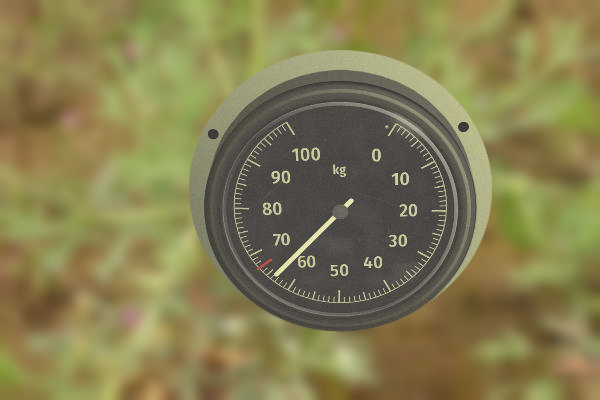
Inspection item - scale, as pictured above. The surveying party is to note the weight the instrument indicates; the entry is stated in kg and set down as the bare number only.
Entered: 64
